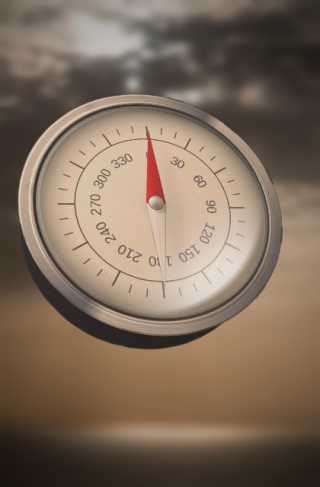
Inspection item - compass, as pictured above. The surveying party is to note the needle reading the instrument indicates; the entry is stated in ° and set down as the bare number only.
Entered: 0
